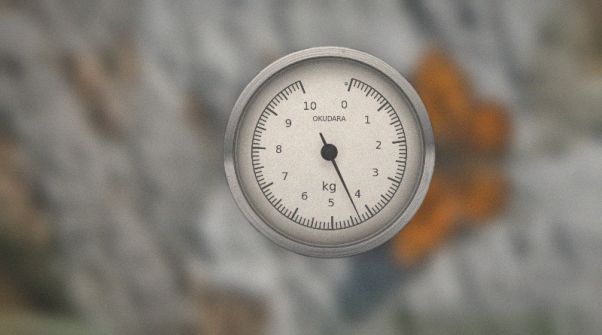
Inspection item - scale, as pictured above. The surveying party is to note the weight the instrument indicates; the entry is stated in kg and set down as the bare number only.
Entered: 4.3
